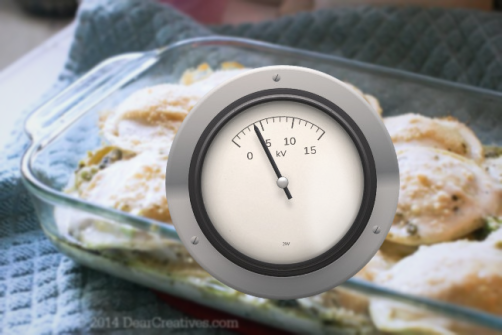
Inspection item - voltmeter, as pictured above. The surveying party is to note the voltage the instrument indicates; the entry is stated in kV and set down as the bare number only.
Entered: 4
